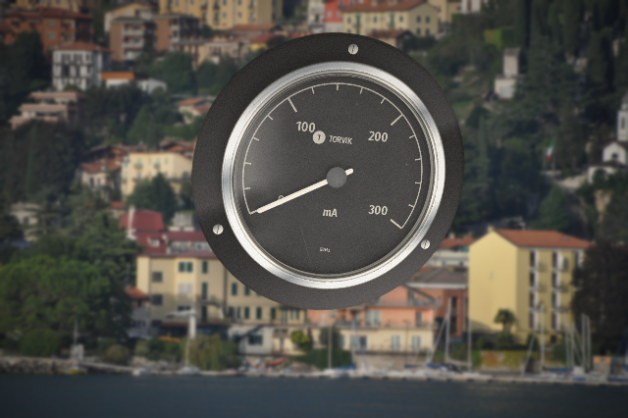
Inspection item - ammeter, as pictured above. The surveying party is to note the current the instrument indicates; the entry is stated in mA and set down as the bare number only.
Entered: 0
